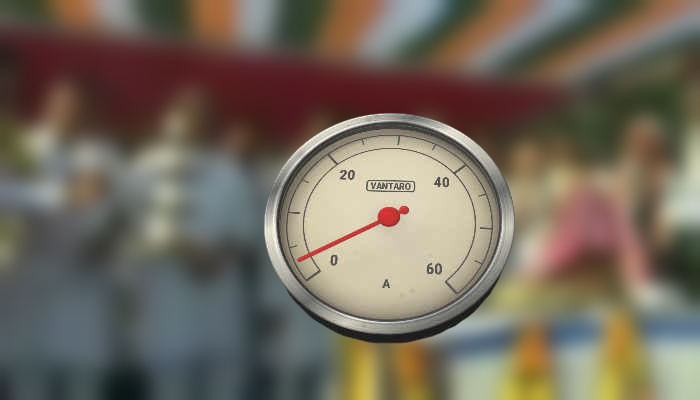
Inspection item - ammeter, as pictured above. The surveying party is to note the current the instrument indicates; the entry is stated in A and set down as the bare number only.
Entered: 2.5
